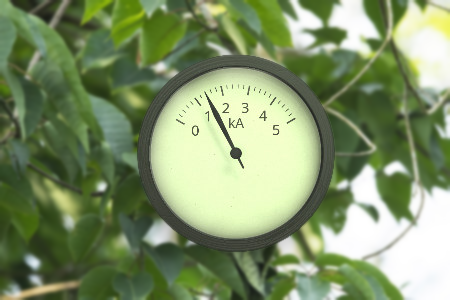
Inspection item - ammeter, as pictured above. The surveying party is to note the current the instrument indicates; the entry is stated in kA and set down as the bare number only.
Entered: 1.4
